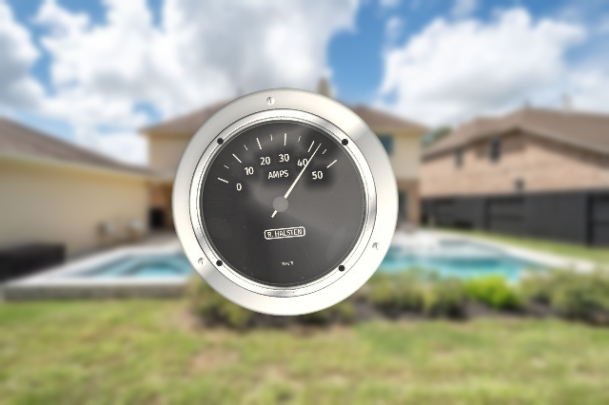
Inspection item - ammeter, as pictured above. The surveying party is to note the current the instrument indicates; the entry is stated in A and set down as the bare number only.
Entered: 42.5
